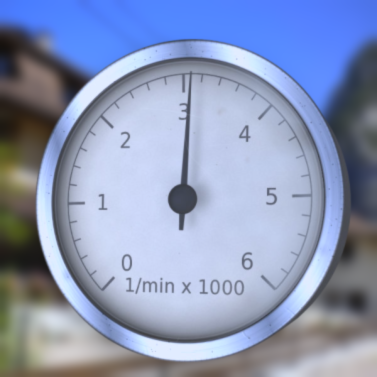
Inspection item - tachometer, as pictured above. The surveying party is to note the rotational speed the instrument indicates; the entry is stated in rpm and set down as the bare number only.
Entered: 3100
